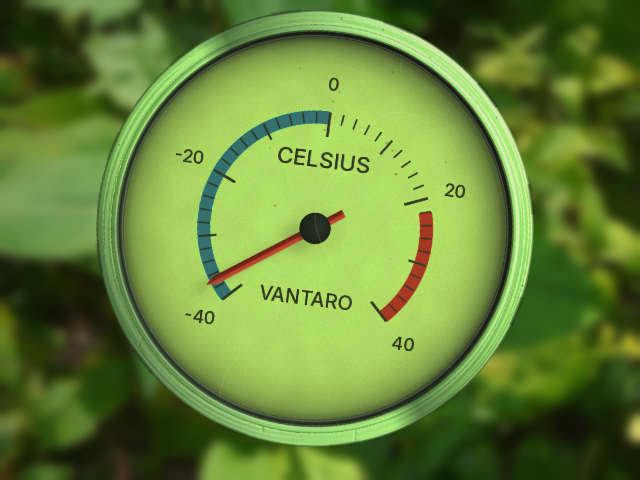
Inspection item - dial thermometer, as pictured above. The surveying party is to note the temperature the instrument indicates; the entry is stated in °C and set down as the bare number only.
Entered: -37
